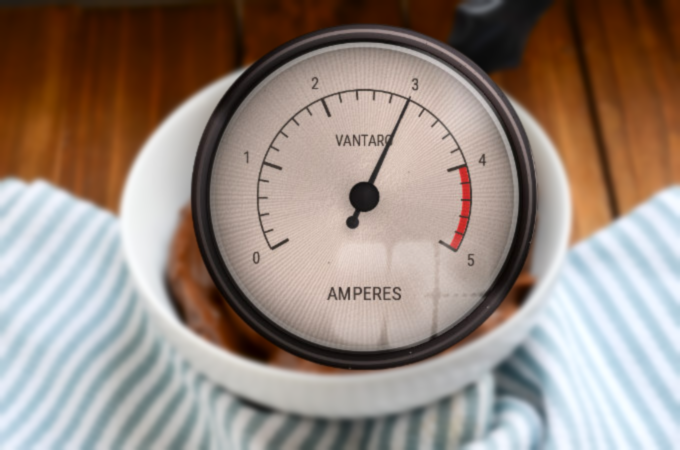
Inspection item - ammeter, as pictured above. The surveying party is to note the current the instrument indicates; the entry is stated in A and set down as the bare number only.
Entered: 3
